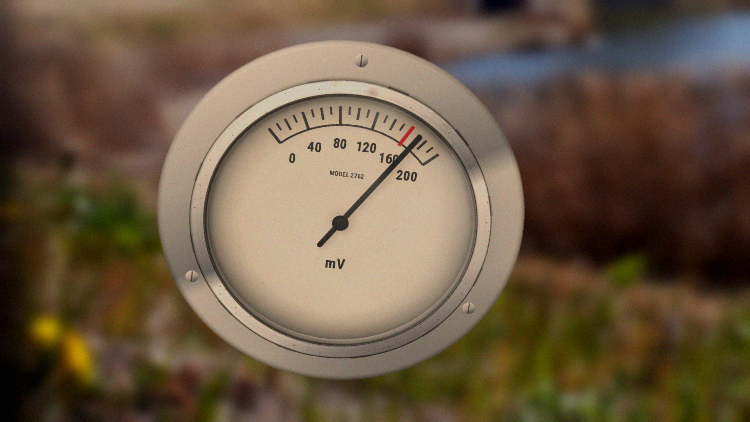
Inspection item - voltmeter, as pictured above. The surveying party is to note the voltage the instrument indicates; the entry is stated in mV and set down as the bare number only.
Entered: 170
